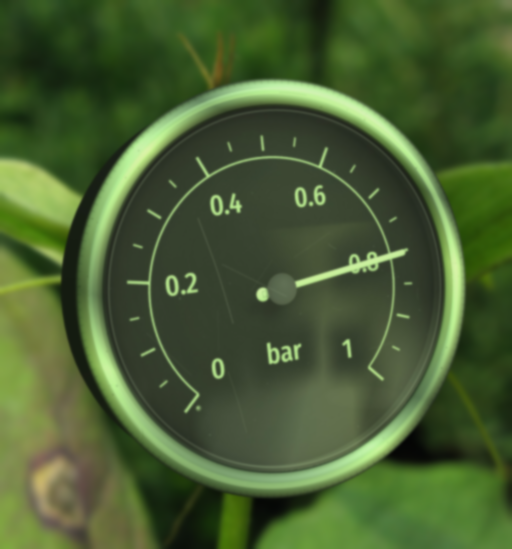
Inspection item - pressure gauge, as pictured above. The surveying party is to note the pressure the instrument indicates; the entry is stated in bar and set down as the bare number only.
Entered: 0.8
